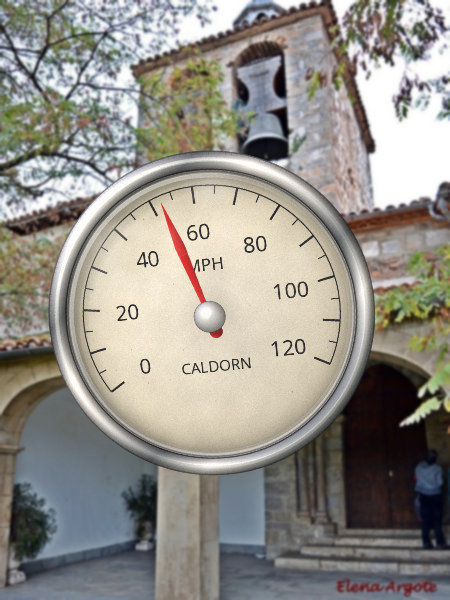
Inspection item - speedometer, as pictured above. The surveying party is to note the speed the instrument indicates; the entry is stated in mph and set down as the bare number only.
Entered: 52.5
